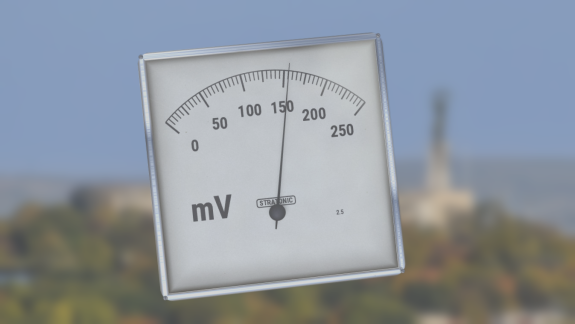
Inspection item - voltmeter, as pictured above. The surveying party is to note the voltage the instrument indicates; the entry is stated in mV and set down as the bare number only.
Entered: 155
